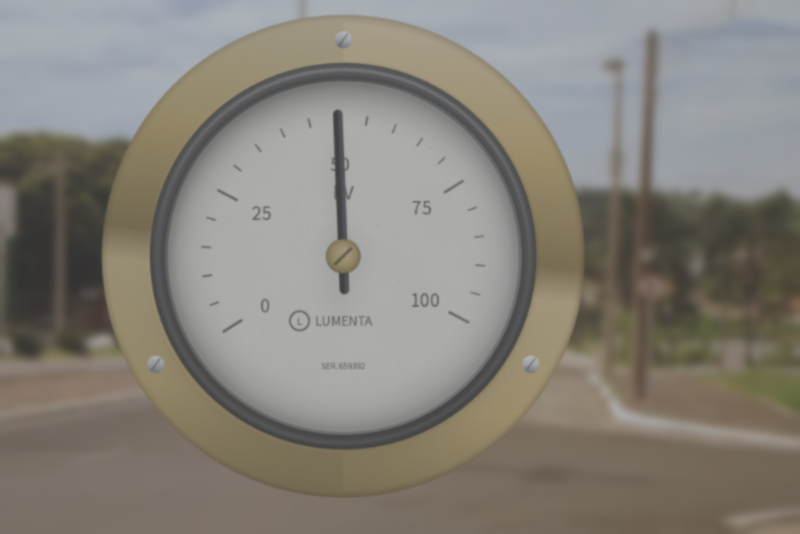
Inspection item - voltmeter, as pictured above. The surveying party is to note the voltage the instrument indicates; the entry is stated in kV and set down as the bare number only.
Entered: 50
